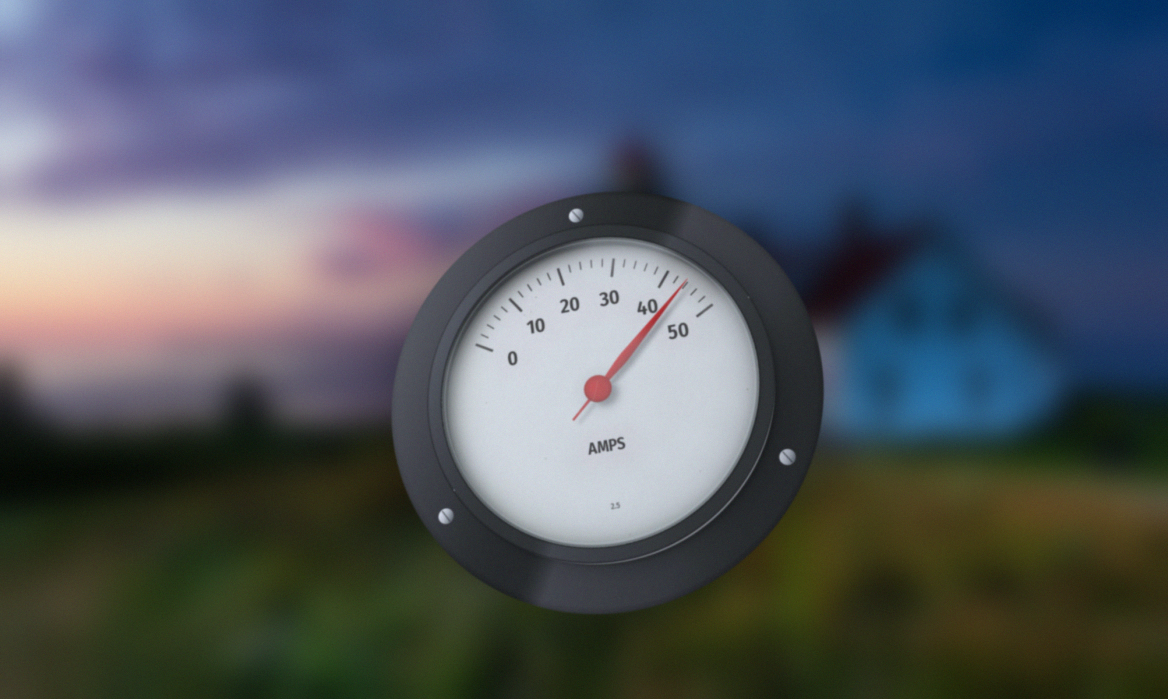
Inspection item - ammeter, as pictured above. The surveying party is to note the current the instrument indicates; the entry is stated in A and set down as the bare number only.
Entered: 44
